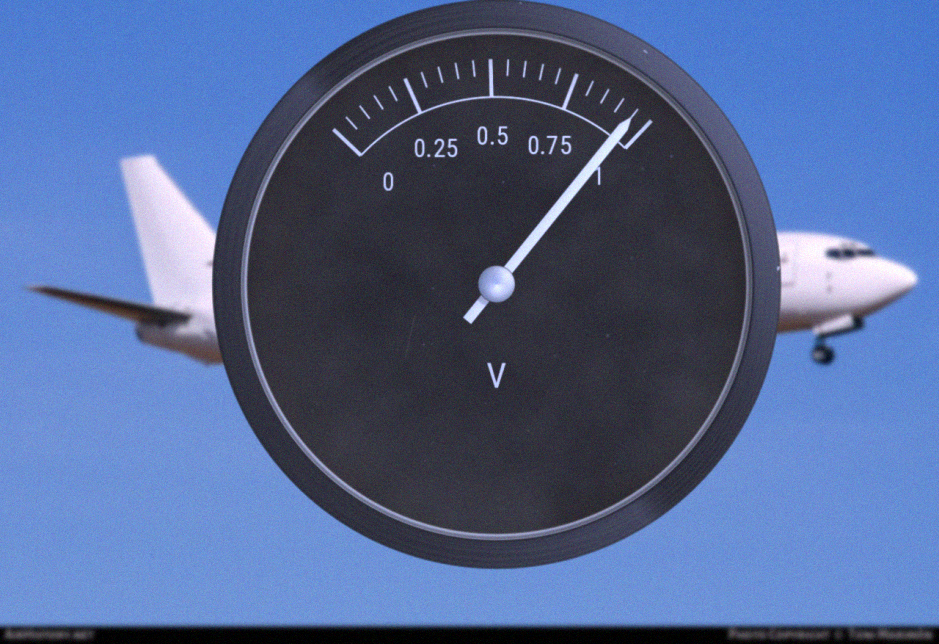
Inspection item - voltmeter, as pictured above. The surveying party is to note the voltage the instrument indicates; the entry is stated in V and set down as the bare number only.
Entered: 0.95
